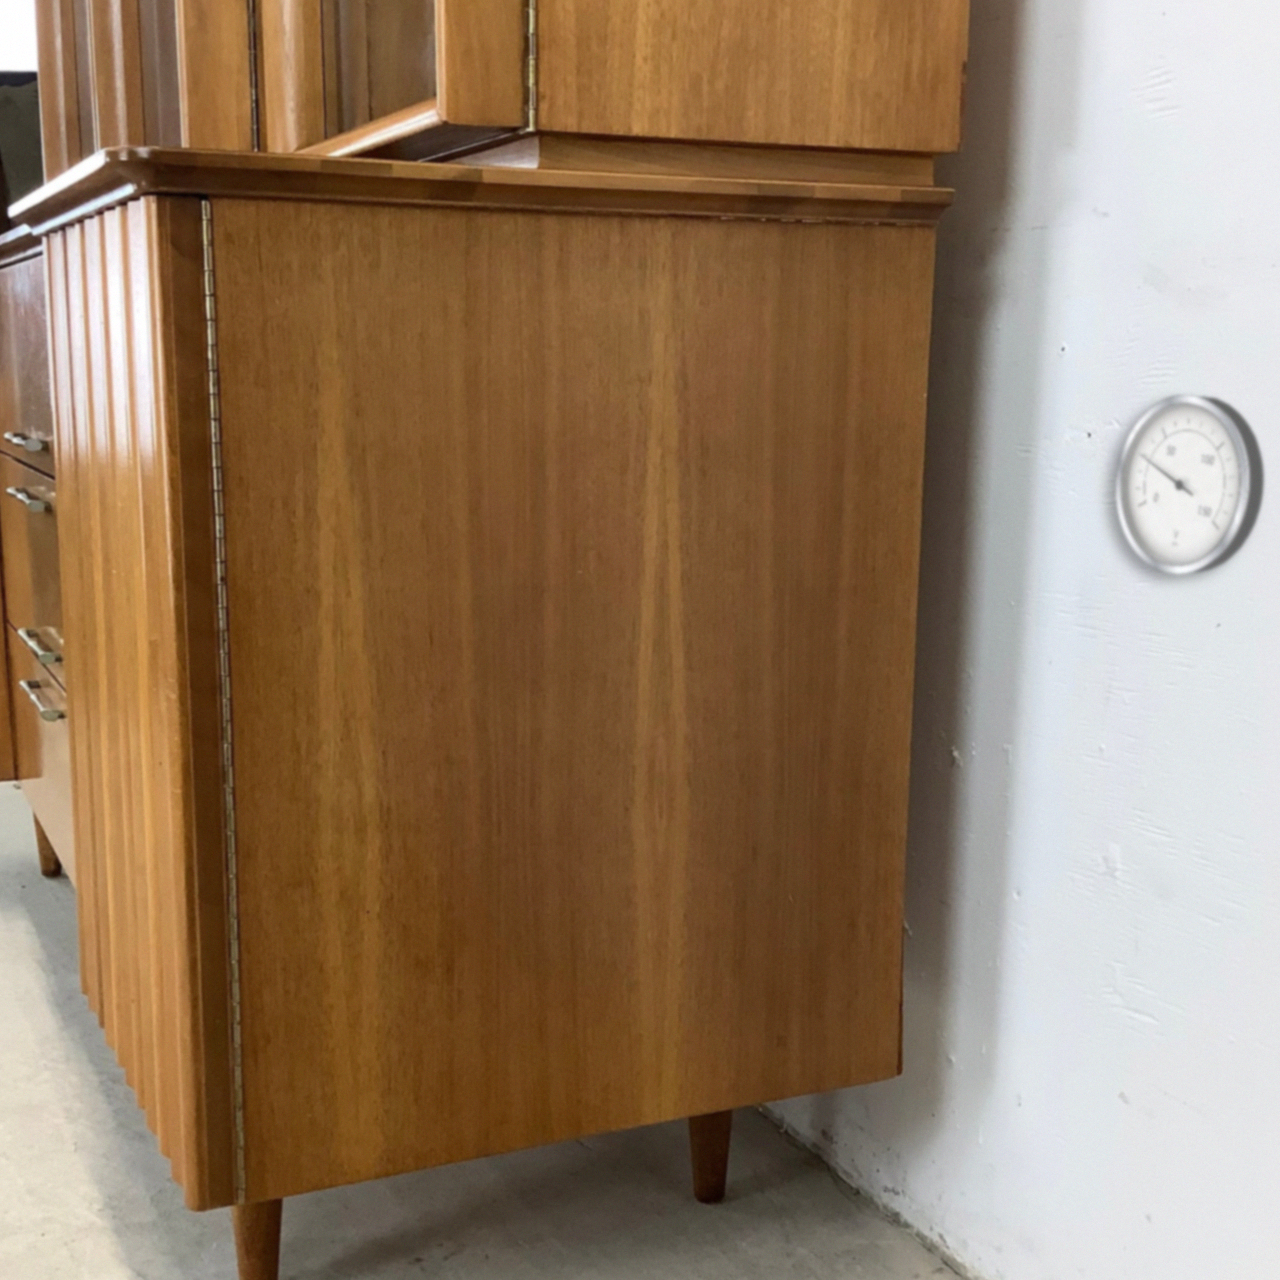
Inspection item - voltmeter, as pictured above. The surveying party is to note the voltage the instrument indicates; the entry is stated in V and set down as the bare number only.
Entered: 30
